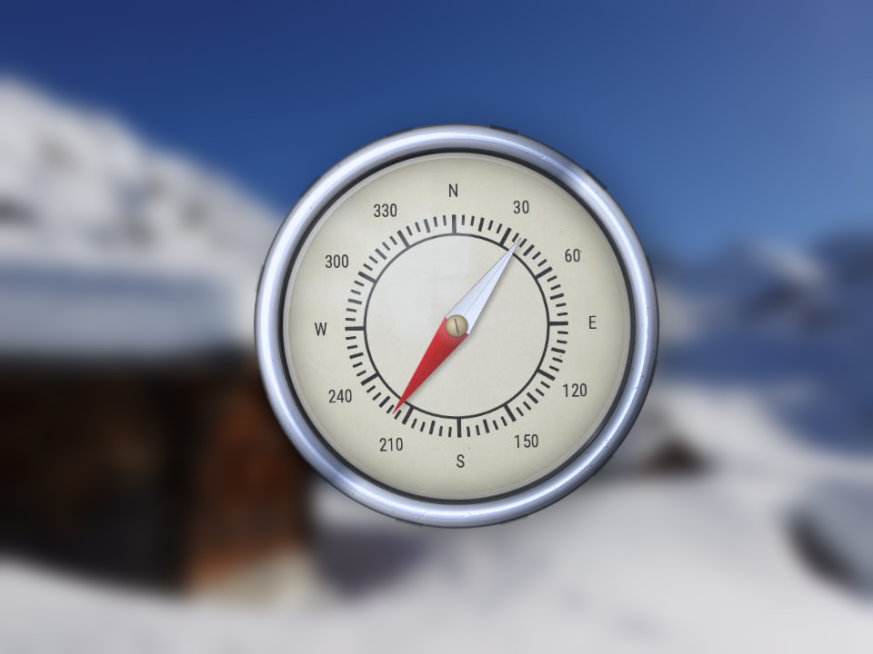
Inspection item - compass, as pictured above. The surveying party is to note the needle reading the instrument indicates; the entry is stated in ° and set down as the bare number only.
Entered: 217.5
